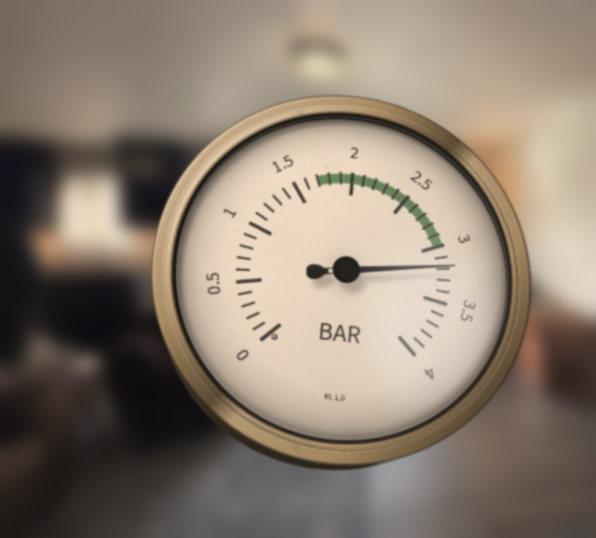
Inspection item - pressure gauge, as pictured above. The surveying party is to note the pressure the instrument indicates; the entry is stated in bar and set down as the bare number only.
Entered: 3.2
